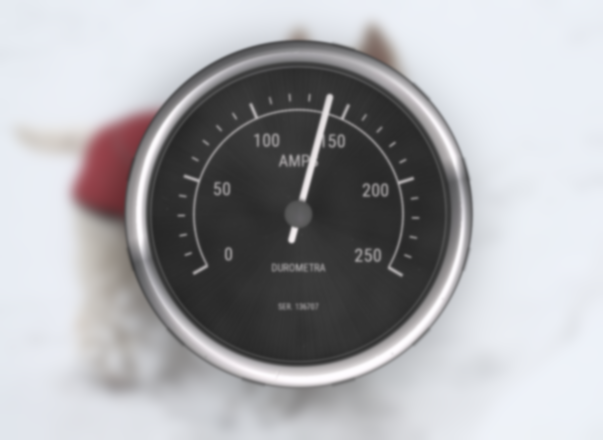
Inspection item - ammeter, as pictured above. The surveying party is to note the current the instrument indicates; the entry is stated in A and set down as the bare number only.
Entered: 140
